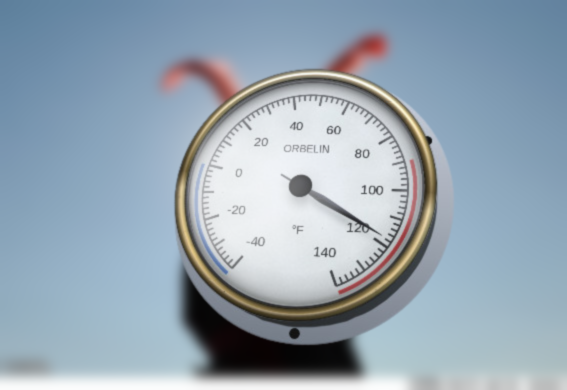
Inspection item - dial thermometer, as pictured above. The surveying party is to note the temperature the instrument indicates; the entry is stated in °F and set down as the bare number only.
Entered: 118
